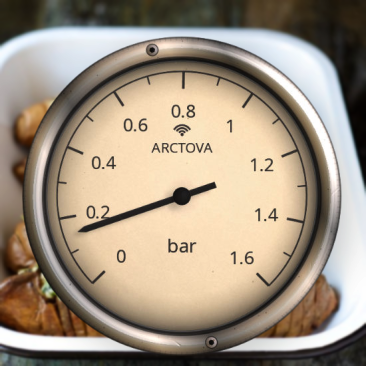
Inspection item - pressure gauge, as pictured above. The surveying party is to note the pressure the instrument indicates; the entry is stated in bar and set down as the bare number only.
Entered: 0.15
